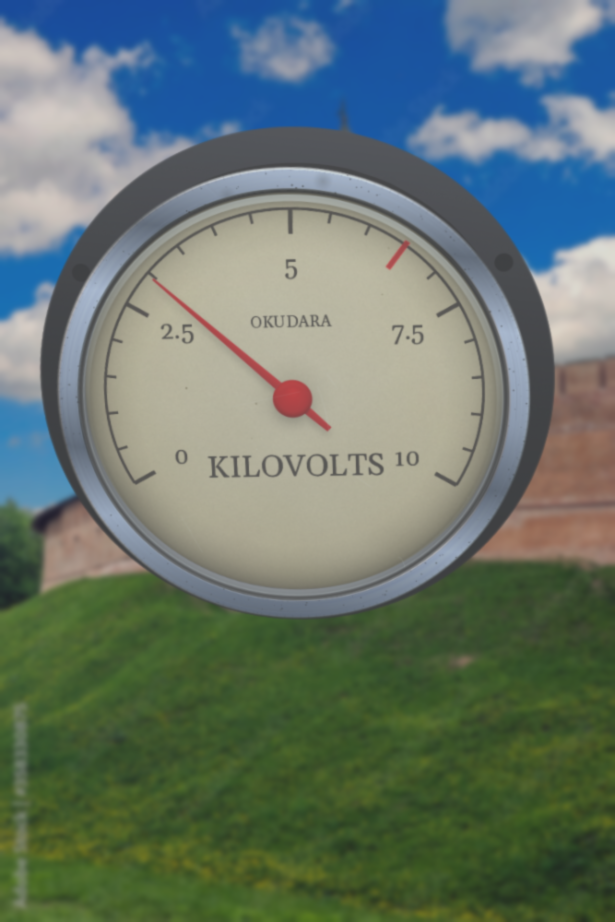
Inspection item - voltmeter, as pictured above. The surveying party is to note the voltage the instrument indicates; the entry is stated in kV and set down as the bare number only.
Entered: 3
